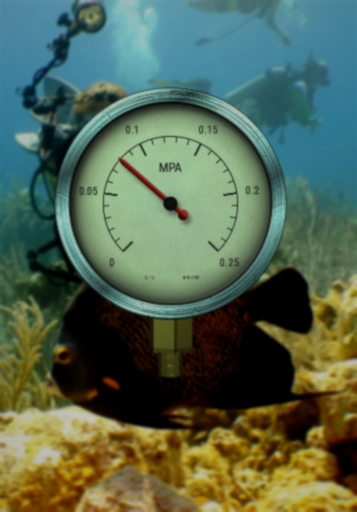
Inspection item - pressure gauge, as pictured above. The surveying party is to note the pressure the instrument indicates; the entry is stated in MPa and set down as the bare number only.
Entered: 0.08
